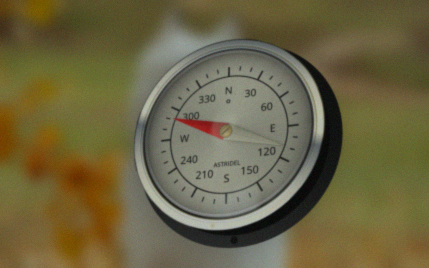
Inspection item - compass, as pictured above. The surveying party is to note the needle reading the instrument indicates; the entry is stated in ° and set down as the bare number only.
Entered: 290
